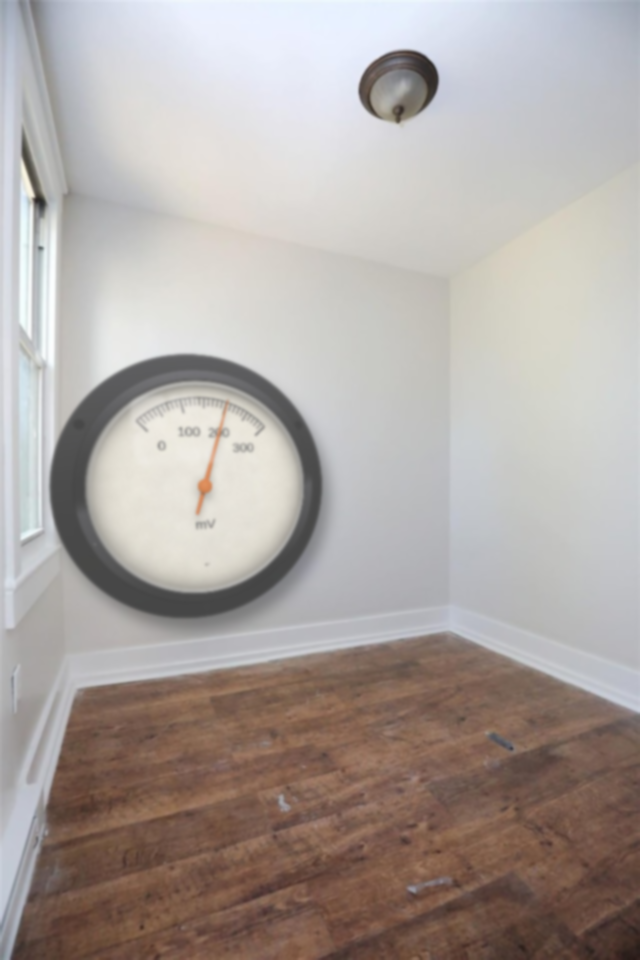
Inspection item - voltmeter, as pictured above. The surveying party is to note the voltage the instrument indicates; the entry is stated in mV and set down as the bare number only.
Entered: 200
